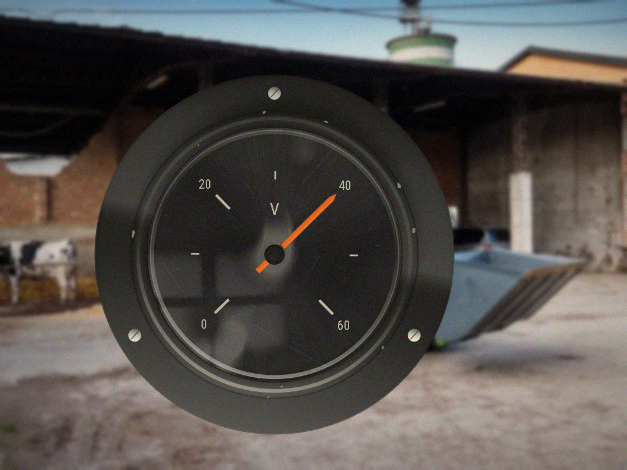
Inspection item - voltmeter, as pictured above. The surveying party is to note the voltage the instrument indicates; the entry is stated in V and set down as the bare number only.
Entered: 40
